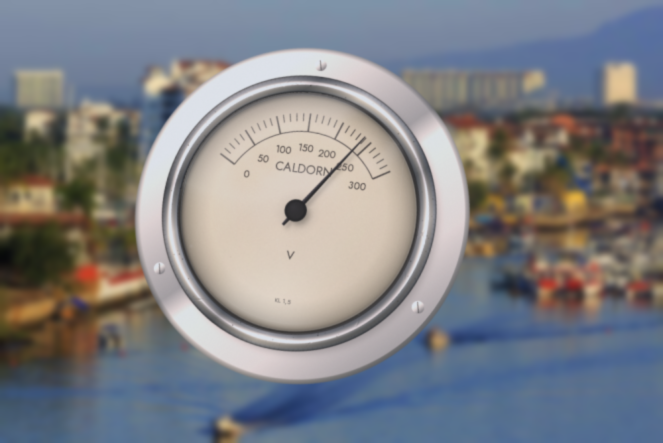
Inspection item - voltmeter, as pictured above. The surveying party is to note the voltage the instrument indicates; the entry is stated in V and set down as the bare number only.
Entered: 240
